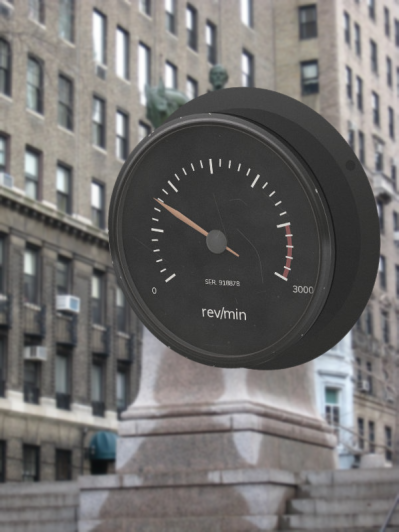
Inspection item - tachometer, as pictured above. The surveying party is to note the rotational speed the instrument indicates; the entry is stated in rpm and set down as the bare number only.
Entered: 800
